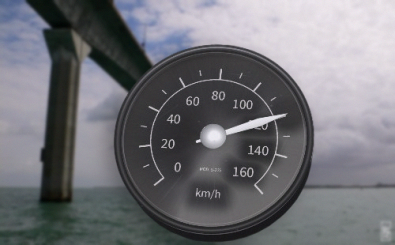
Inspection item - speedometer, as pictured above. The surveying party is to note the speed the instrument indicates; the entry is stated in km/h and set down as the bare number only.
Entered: 120
